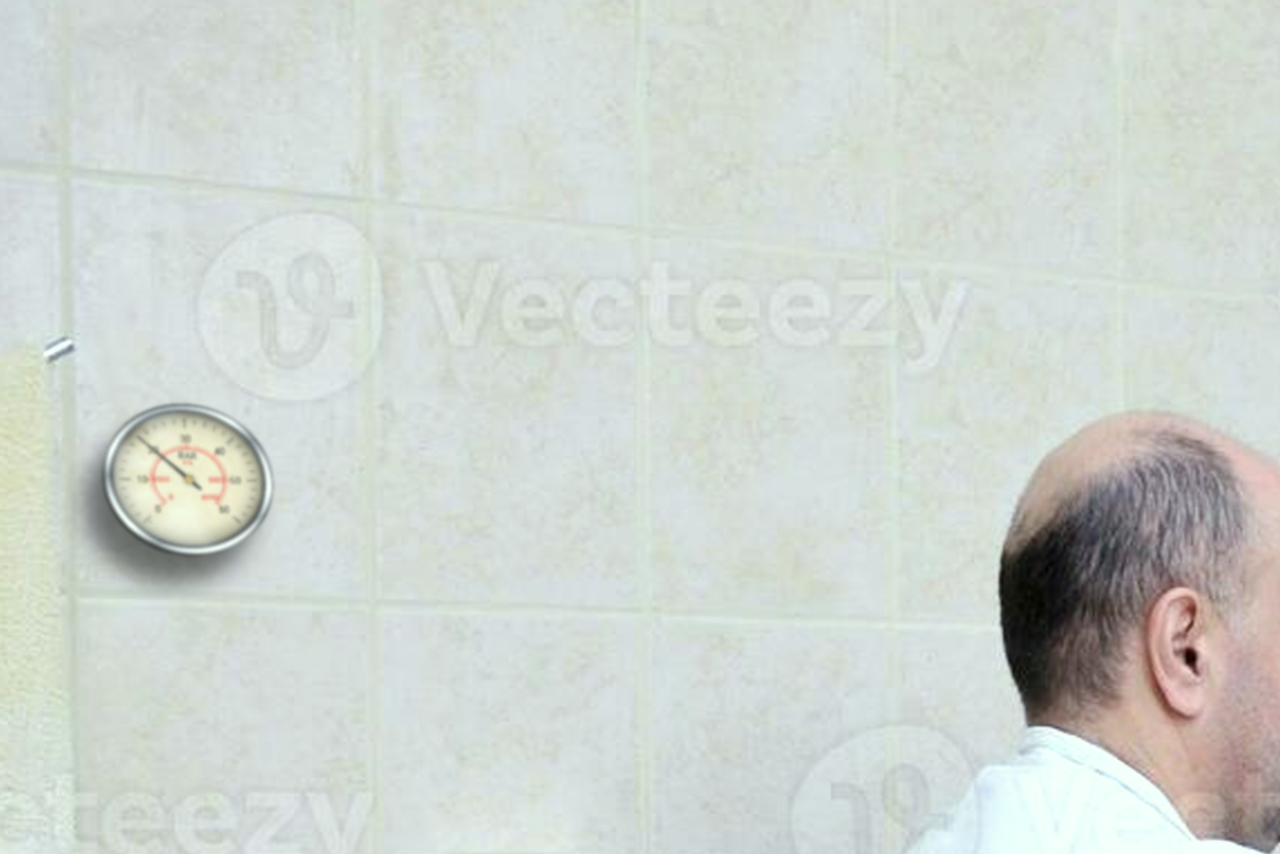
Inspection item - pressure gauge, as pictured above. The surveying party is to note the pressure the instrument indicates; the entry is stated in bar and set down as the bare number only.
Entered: 20
